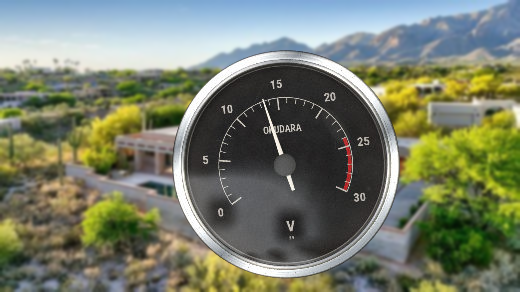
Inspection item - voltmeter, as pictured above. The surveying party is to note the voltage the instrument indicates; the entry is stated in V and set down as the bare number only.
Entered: 13.5
